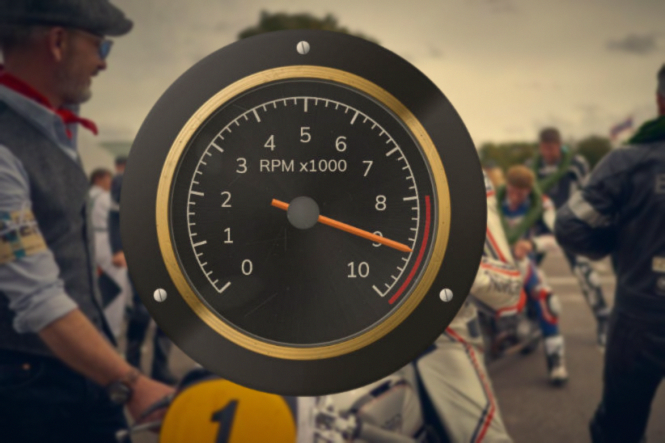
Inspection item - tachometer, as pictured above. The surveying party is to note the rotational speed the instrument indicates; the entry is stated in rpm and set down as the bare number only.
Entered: 9000
